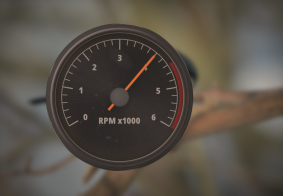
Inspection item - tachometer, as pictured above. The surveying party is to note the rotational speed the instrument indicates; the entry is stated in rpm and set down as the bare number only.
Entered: 4000
